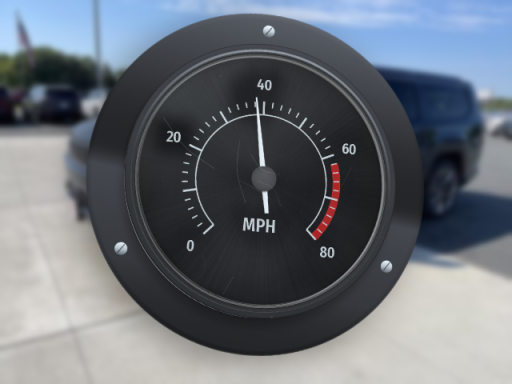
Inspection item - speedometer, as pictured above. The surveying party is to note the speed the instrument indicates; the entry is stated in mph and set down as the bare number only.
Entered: 38
